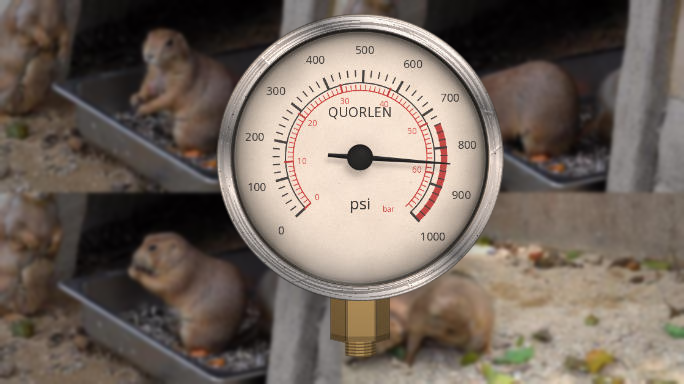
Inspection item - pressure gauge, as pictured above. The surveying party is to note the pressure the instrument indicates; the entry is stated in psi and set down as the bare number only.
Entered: 840
